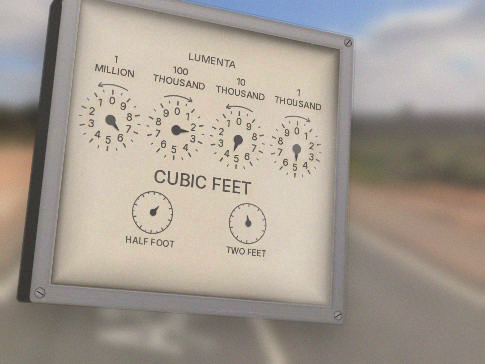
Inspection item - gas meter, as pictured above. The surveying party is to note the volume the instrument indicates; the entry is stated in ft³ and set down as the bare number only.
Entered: 624500
